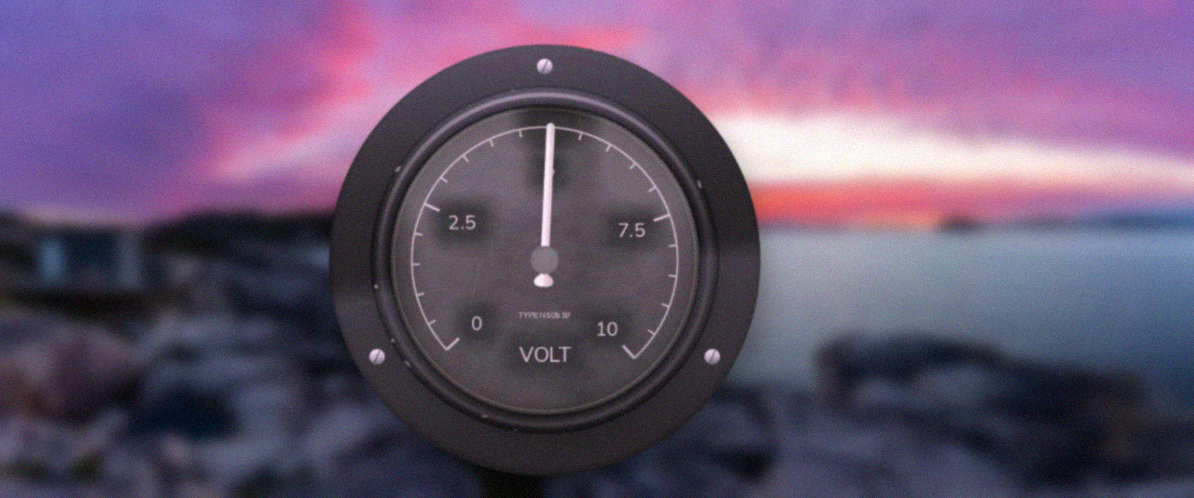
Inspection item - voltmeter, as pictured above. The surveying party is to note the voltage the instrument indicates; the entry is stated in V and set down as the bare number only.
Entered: 5
